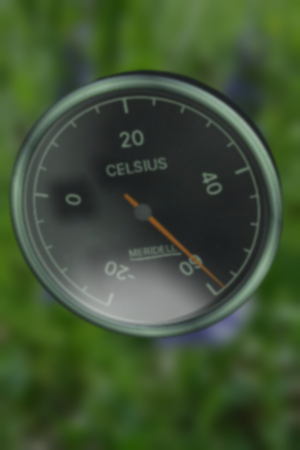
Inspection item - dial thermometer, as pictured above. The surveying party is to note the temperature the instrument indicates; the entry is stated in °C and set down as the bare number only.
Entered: 58
